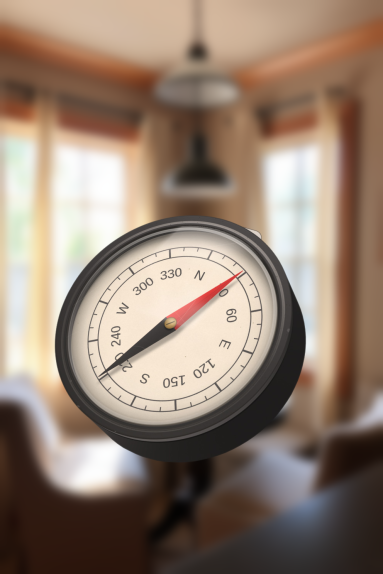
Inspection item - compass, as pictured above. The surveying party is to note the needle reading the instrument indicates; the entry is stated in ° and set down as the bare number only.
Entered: 30
